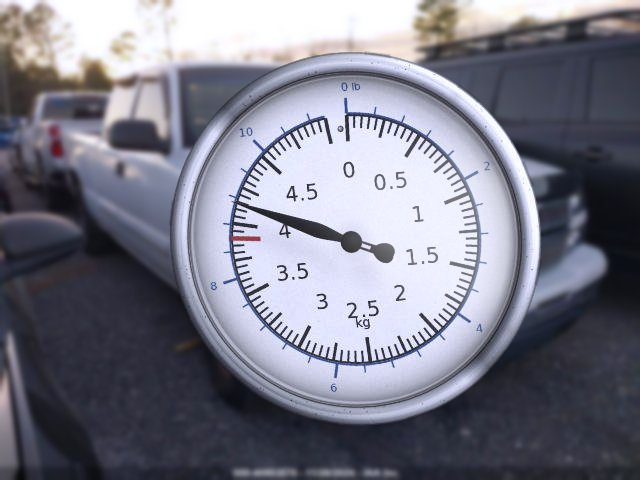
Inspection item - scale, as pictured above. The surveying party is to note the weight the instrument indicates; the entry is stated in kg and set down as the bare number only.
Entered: 4.15
